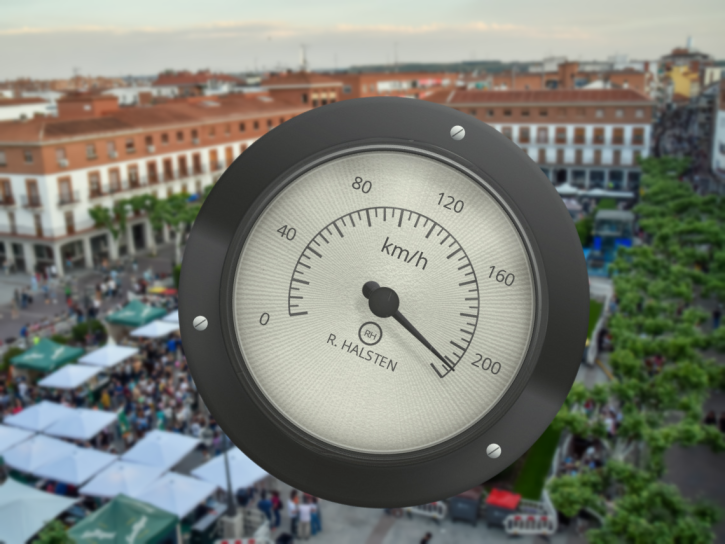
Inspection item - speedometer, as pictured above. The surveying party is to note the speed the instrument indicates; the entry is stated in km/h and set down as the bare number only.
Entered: 212.5
